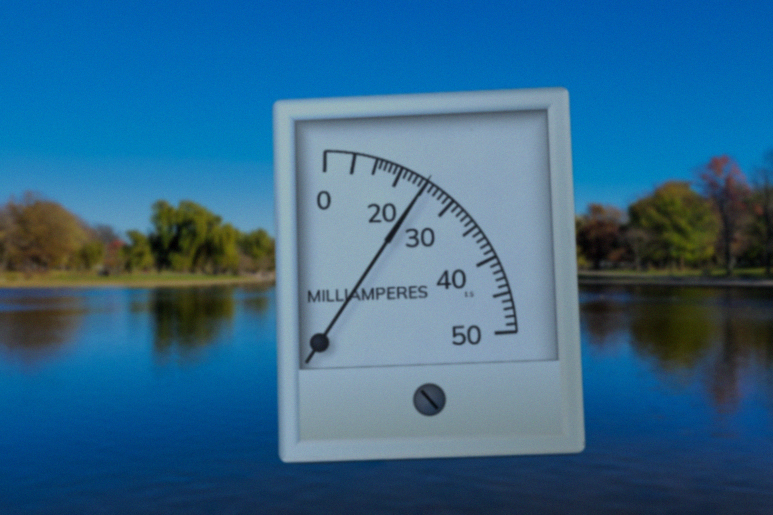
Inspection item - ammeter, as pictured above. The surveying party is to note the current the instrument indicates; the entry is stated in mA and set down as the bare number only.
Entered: 25
